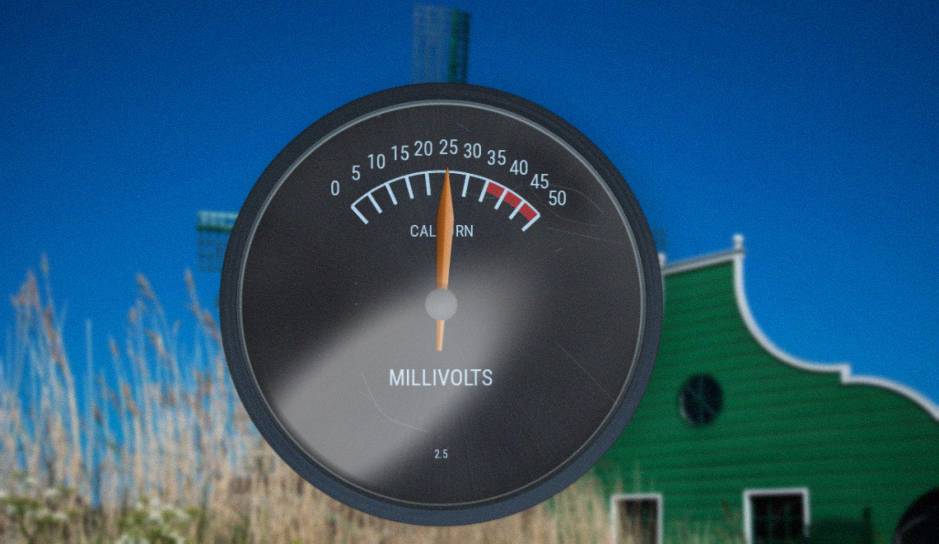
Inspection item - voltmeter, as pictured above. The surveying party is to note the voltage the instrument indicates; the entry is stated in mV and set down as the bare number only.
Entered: 25
